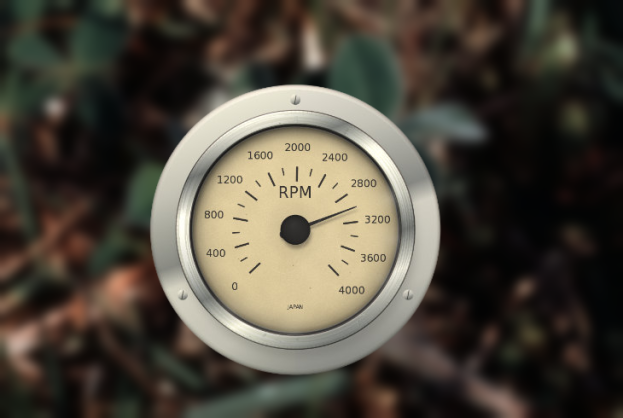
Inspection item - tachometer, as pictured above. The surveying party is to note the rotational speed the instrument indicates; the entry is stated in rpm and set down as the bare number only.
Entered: 3000
